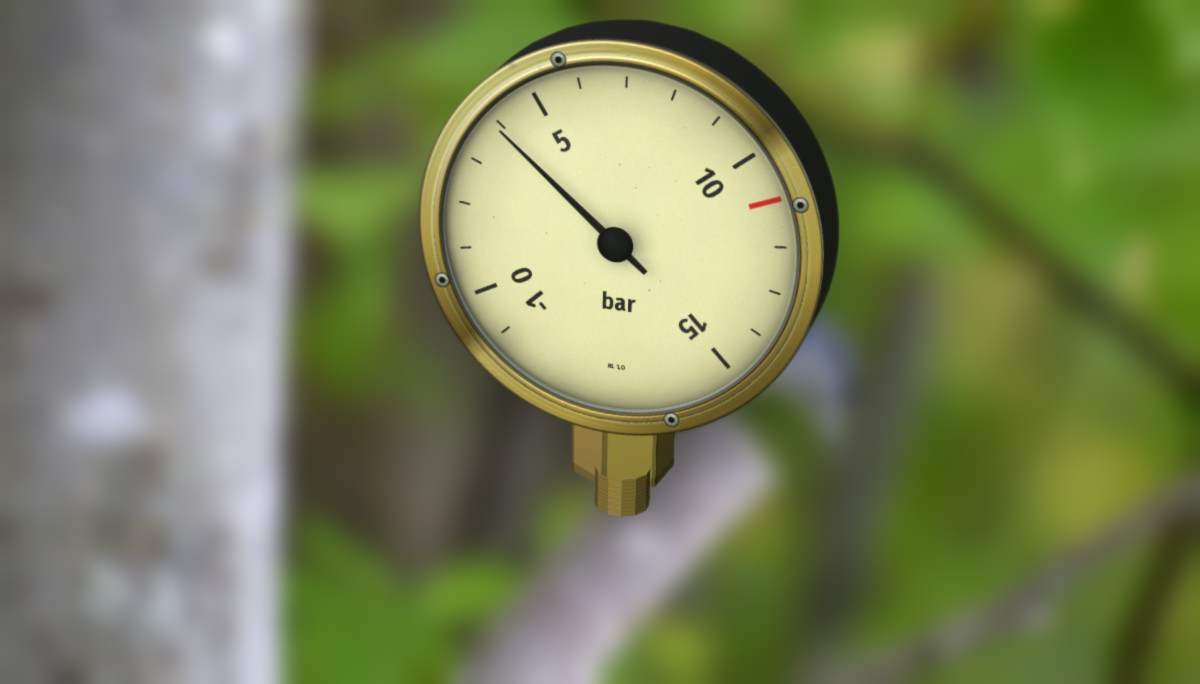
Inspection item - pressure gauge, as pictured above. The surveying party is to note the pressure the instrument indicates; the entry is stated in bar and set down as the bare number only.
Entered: 4
